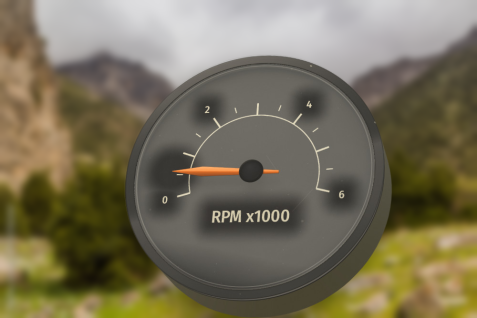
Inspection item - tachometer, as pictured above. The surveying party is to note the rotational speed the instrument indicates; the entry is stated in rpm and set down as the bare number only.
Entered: 500
